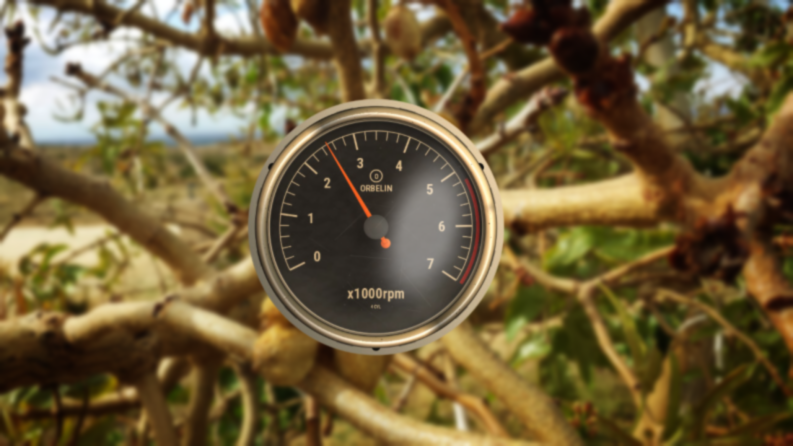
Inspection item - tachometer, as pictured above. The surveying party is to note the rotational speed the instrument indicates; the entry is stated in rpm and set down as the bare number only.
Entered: 2500
